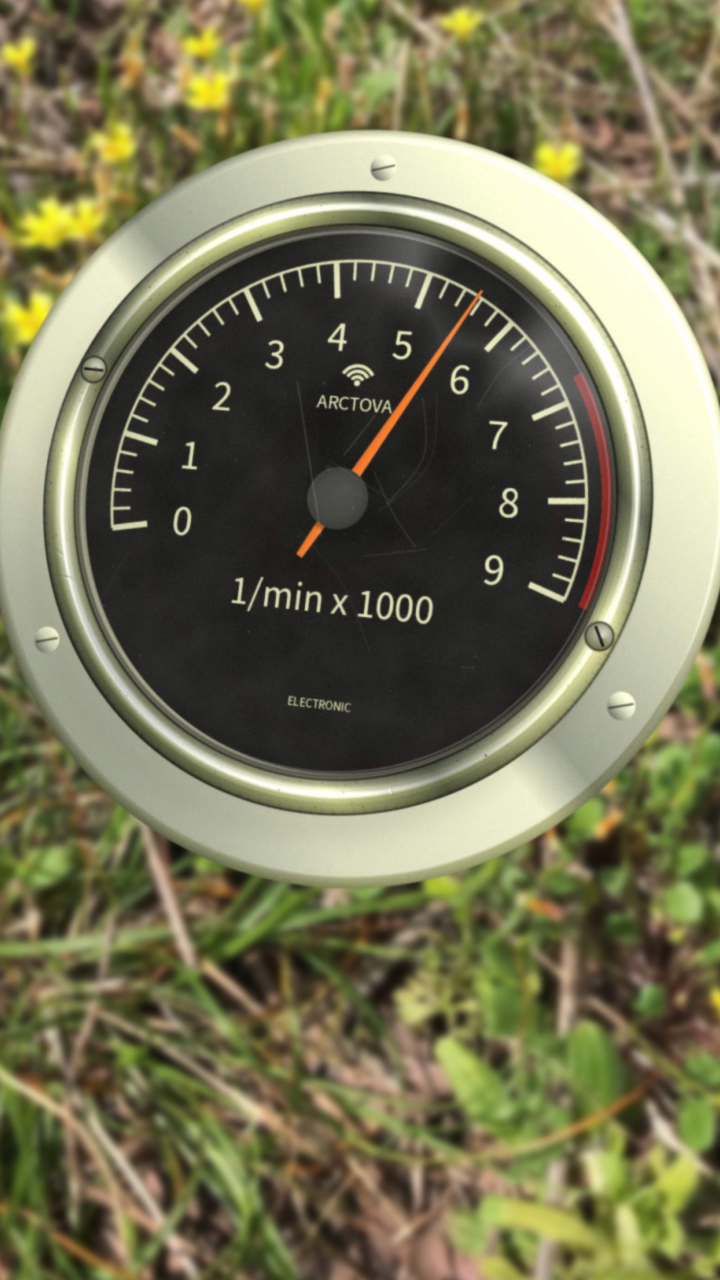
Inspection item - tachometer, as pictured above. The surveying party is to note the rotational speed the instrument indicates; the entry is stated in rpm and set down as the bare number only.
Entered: 5600
